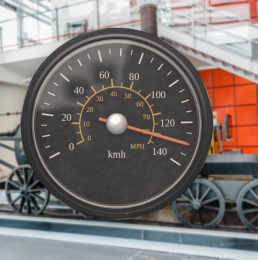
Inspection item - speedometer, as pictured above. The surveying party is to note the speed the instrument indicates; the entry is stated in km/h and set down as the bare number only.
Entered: 130
